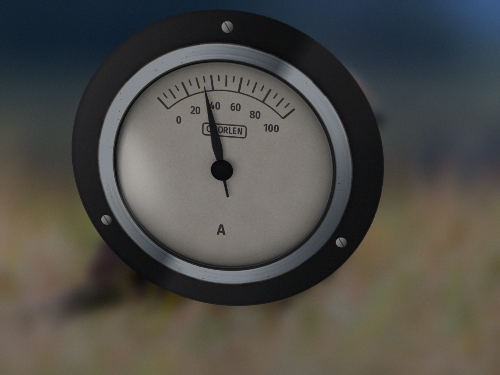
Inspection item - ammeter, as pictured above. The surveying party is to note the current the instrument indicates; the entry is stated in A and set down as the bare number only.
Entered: 35
